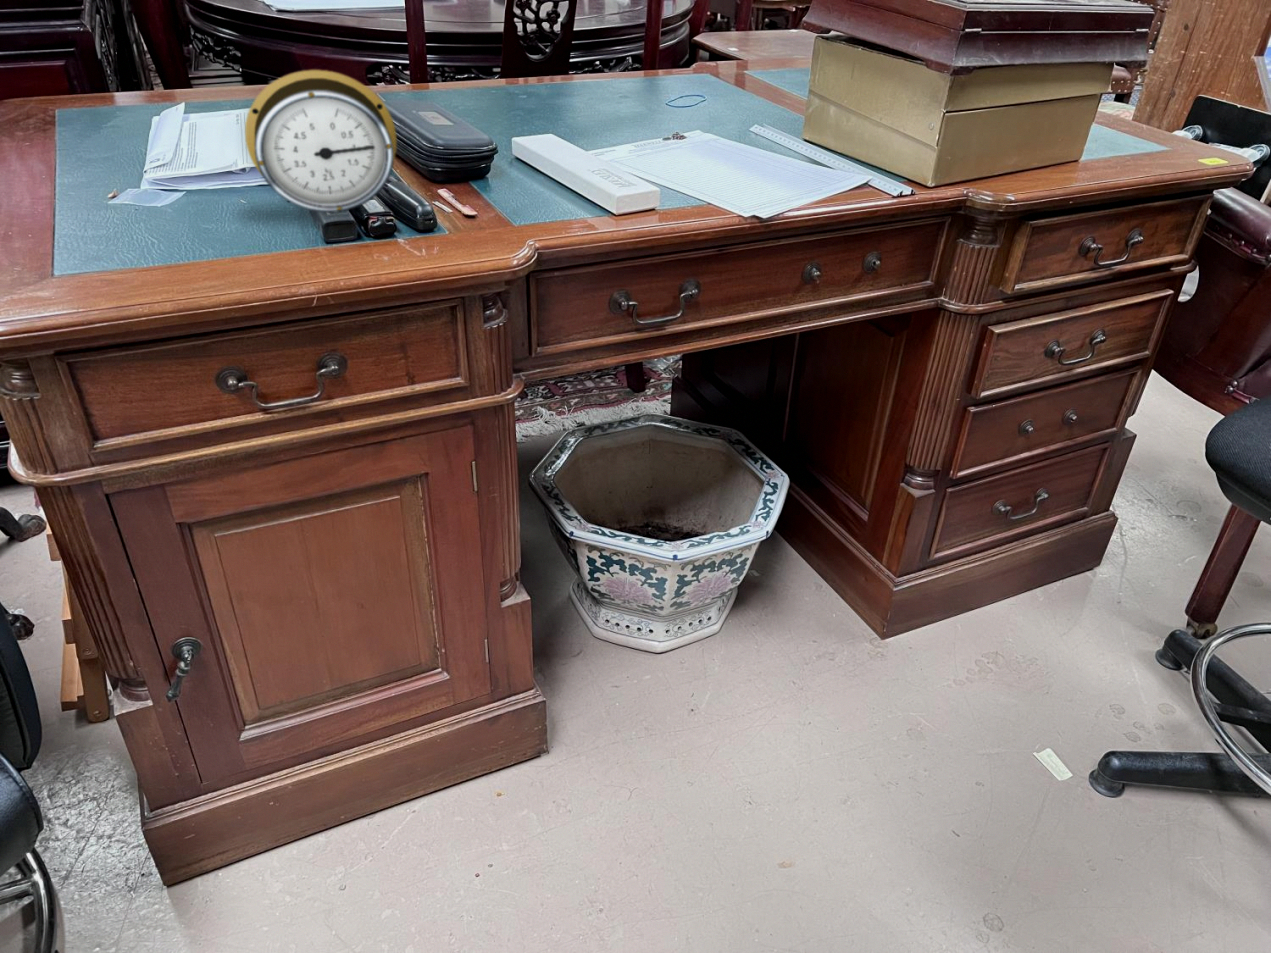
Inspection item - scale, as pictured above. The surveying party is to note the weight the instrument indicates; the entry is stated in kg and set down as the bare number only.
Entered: 1
